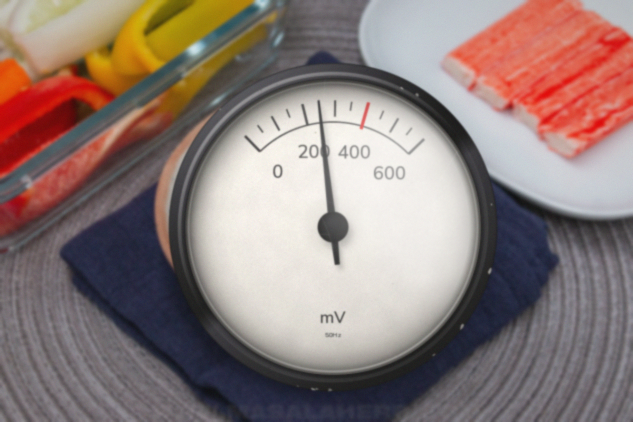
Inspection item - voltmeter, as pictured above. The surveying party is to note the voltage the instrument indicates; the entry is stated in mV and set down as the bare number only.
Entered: 250
